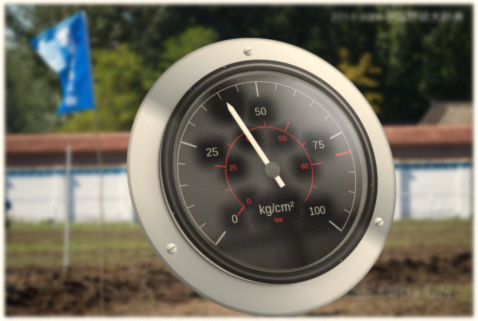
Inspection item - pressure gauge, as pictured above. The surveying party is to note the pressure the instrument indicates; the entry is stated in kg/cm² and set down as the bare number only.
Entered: 40
